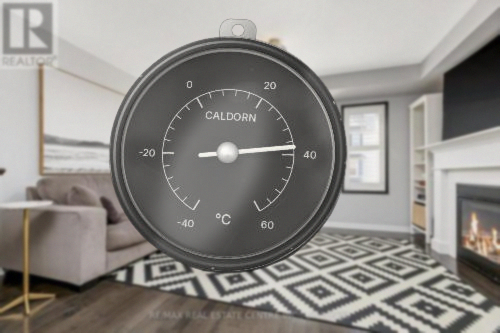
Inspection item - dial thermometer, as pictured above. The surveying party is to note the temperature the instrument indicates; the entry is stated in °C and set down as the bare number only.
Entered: 38
